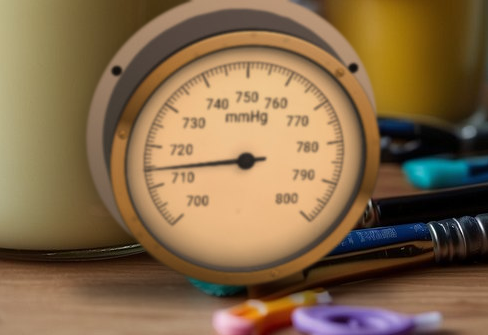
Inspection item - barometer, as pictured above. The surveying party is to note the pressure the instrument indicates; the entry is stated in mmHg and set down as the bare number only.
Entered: 715
